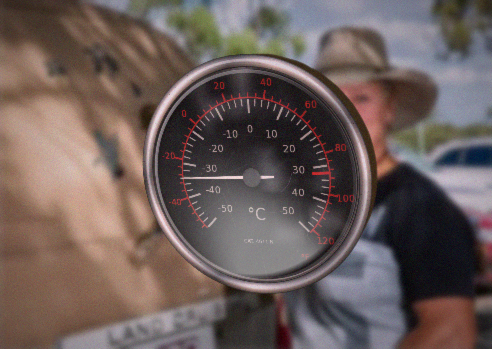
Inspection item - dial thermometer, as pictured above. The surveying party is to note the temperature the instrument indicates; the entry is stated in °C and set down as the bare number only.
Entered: -34
